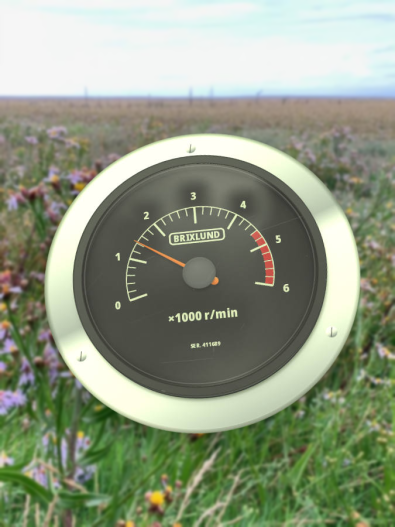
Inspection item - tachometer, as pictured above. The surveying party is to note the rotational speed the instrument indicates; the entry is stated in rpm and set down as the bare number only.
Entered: 1400
